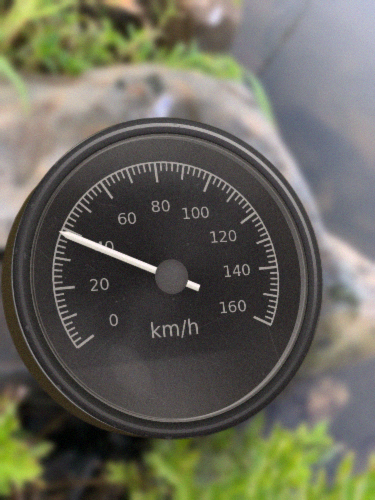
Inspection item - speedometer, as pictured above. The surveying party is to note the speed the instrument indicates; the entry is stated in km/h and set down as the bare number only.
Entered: 38
